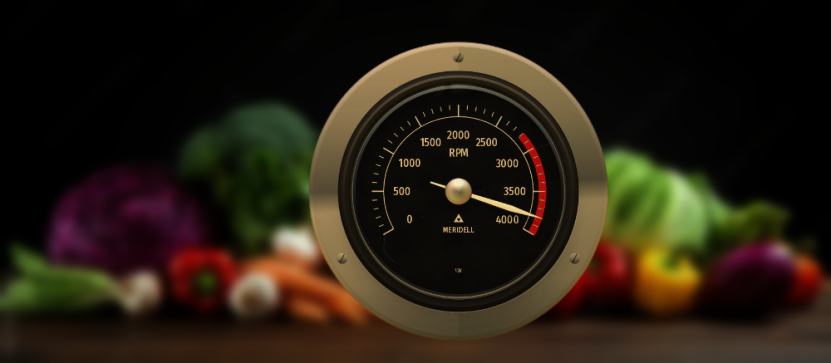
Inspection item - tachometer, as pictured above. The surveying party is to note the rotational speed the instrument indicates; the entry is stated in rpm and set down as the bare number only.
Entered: 3800
